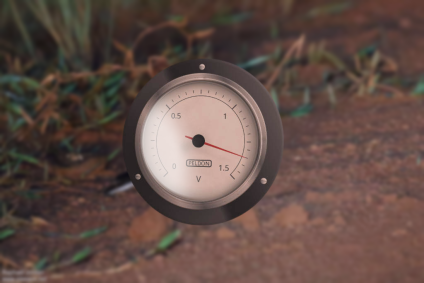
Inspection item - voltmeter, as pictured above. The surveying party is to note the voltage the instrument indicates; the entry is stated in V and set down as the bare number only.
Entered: 1.35
